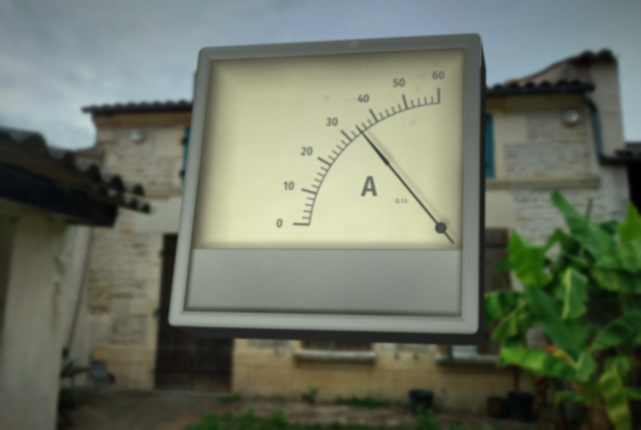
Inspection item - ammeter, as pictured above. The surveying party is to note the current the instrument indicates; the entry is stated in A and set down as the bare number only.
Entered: 34
